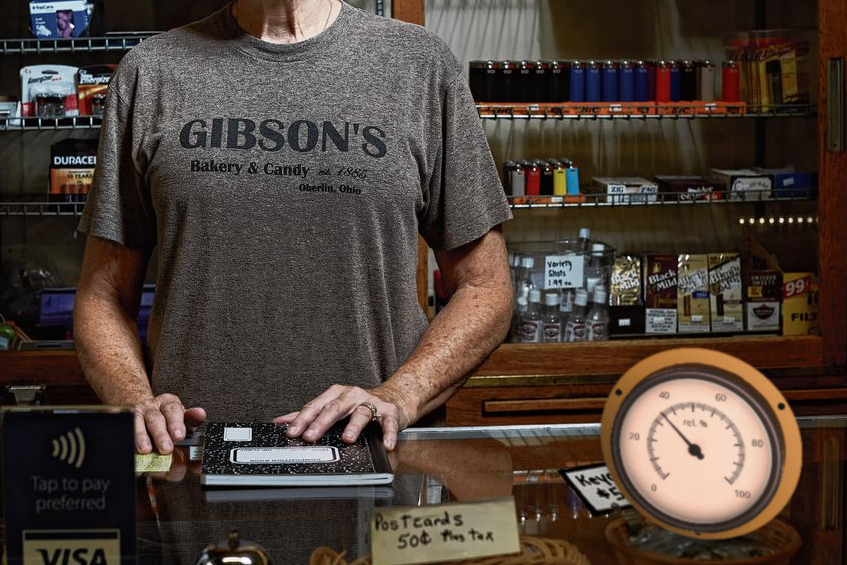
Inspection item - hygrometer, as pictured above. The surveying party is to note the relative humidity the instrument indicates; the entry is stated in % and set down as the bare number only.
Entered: 35
